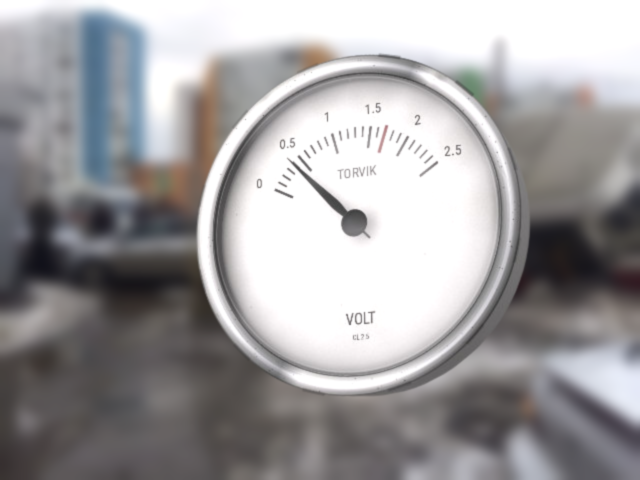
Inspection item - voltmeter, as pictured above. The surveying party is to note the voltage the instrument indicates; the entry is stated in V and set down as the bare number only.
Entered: 0.4
